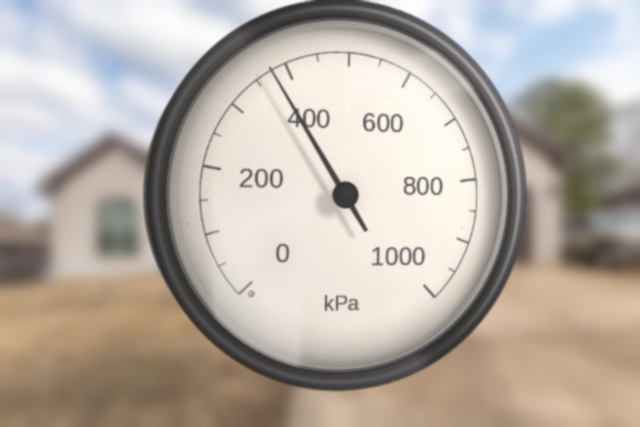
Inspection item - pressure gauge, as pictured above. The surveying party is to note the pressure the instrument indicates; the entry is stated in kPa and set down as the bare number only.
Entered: 375
